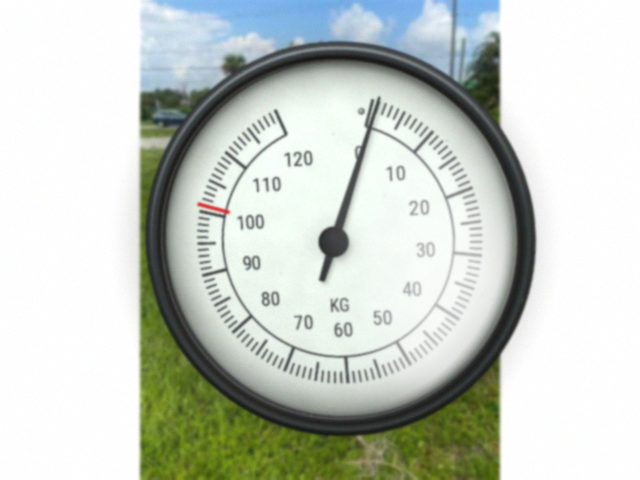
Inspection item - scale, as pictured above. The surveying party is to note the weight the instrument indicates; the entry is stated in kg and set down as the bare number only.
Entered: 1
